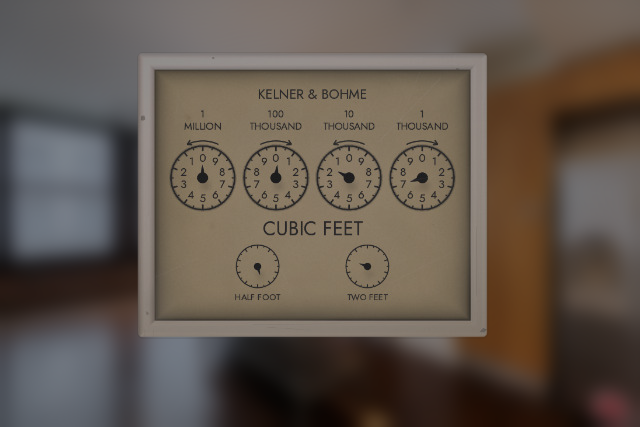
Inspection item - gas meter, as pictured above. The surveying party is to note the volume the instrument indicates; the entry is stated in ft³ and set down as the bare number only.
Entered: 1700
